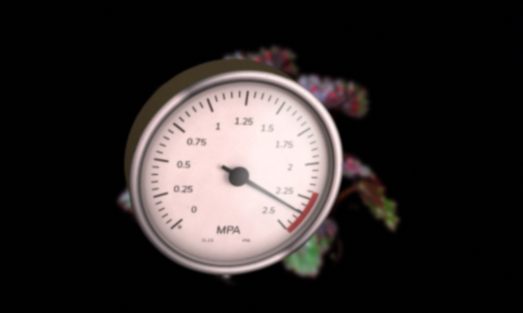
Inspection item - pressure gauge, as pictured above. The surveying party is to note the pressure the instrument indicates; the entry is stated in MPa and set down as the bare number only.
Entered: 2.35
